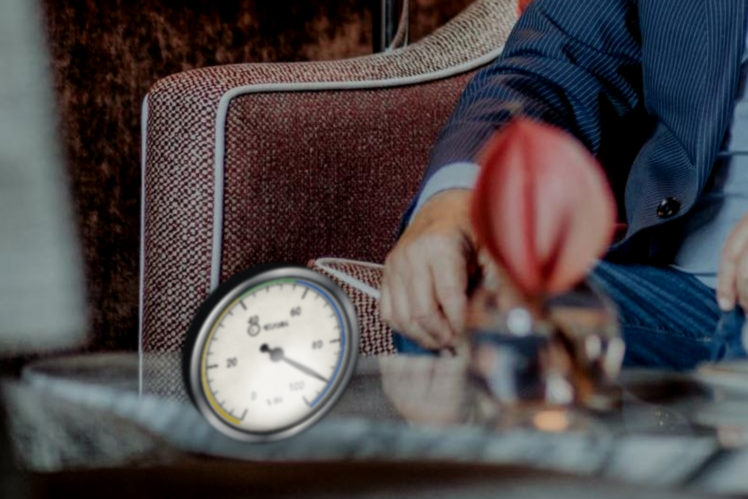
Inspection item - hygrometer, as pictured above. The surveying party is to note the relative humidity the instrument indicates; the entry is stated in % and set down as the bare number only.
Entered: 92
